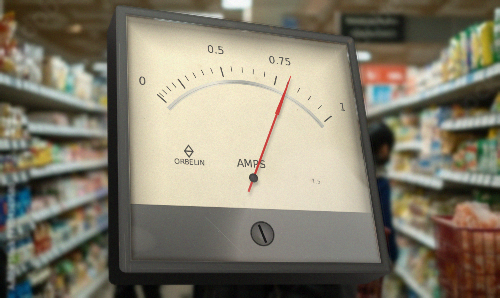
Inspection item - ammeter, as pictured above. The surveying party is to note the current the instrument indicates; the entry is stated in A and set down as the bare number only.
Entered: 0.8
